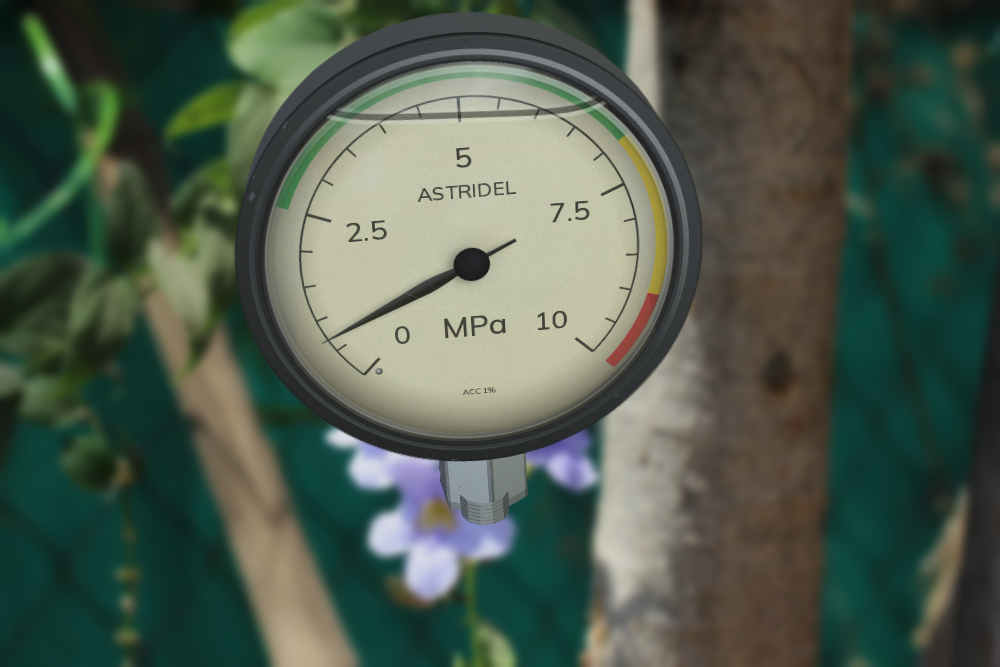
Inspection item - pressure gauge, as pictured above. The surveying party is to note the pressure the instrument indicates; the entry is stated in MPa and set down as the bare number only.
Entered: 0.75
